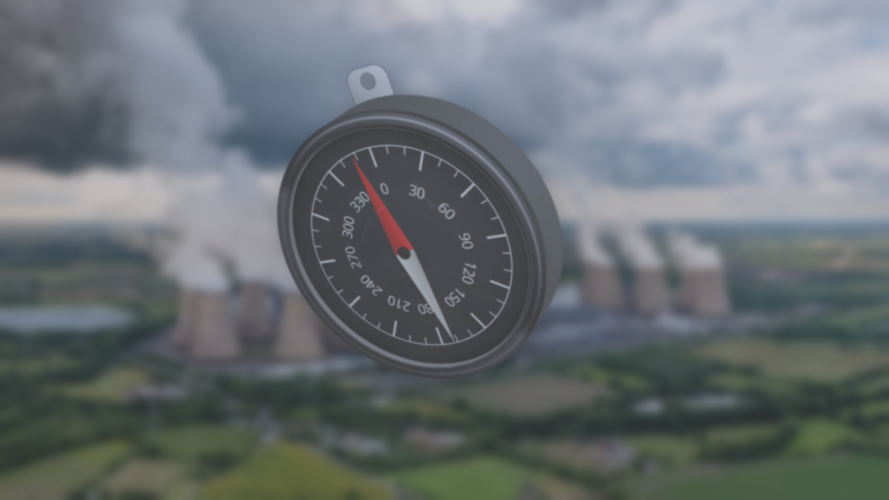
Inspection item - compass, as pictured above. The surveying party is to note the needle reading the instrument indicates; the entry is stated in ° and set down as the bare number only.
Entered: 350
